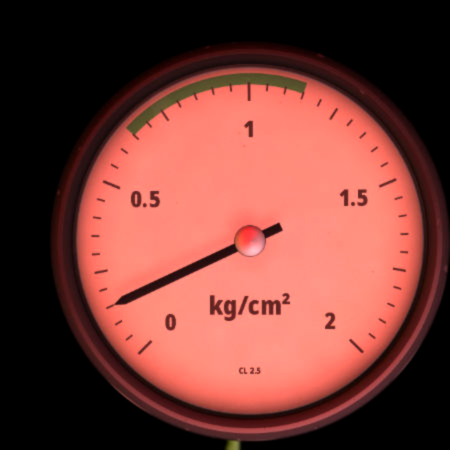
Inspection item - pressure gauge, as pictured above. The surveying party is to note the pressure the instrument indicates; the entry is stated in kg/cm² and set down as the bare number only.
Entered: 0.15
